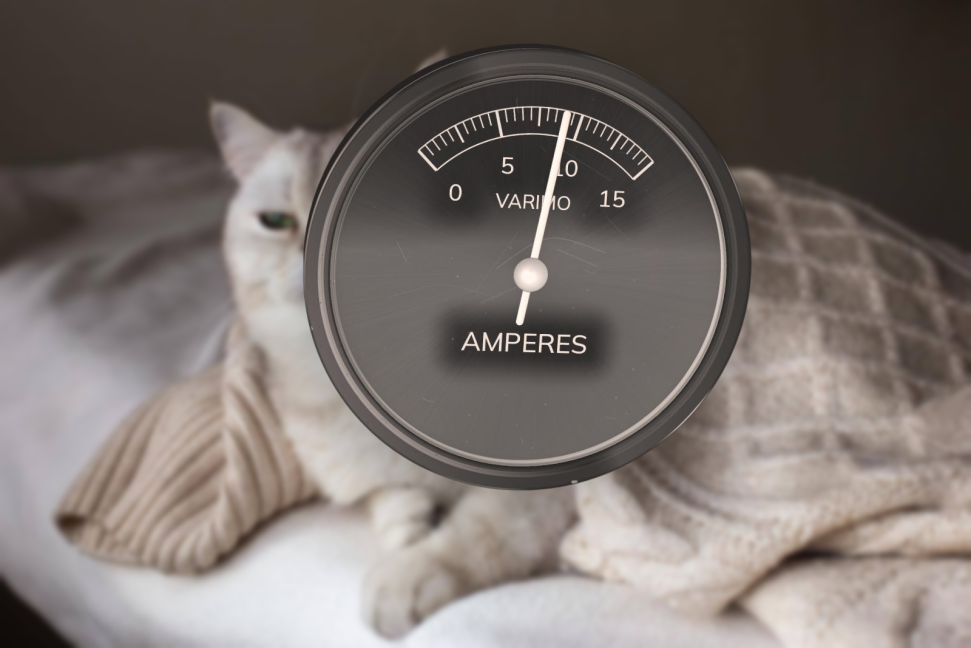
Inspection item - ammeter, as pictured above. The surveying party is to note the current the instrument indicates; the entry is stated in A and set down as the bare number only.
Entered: 9
